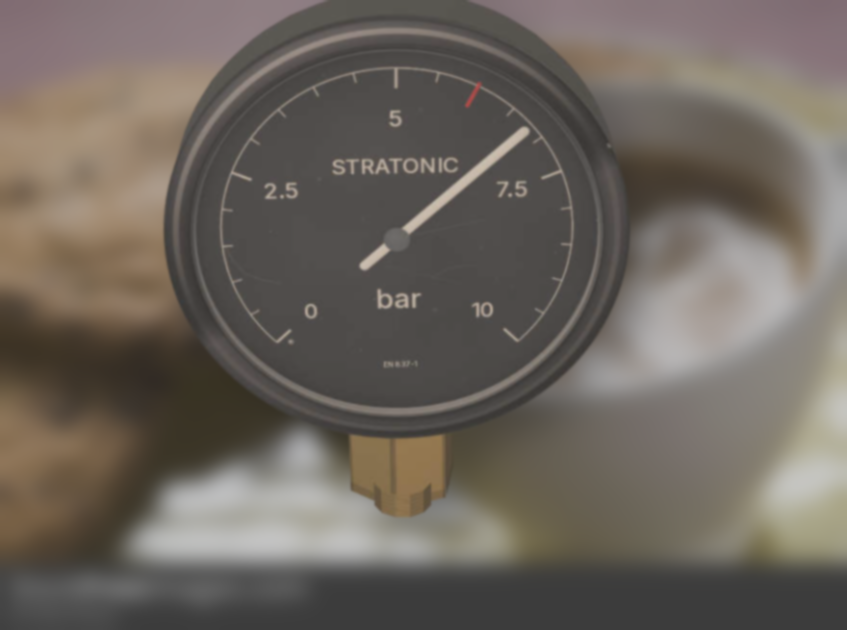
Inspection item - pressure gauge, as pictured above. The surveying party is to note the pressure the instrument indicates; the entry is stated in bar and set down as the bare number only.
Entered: 6.75
